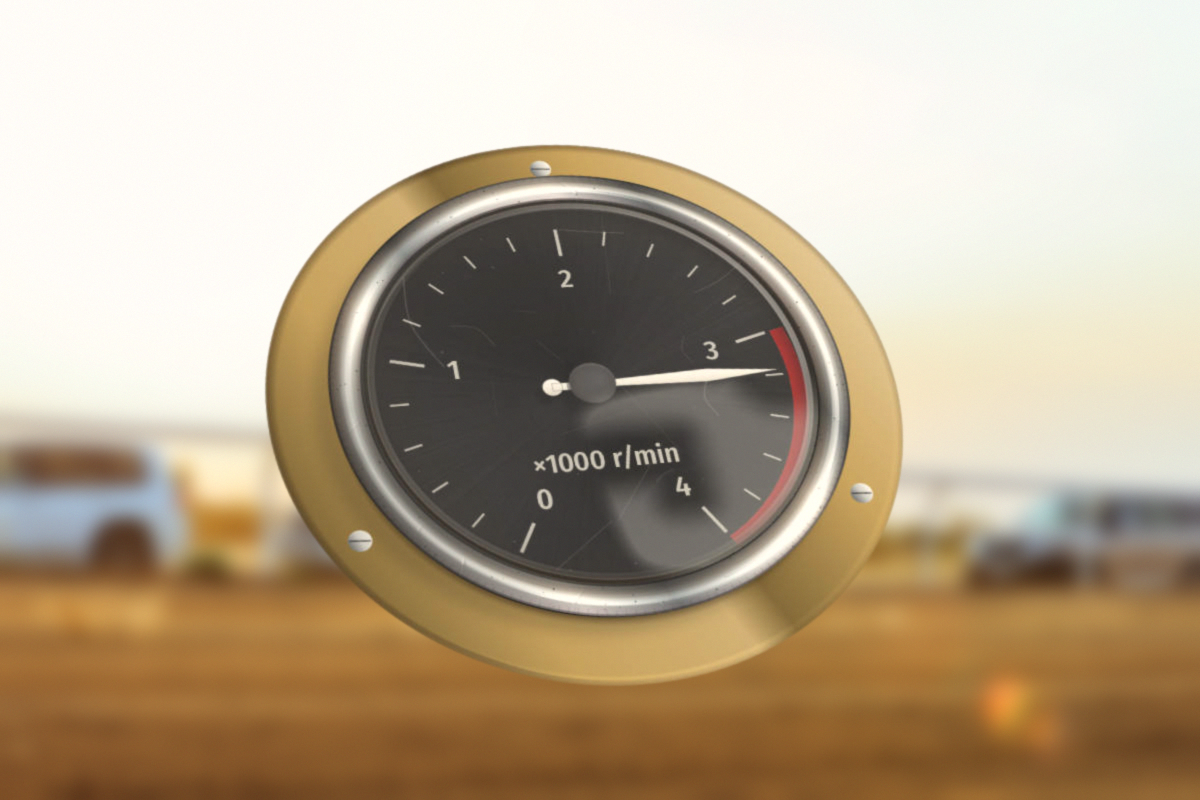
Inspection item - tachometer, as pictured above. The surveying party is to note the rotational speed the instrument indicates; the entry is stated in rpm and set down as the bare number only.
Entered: 3200
